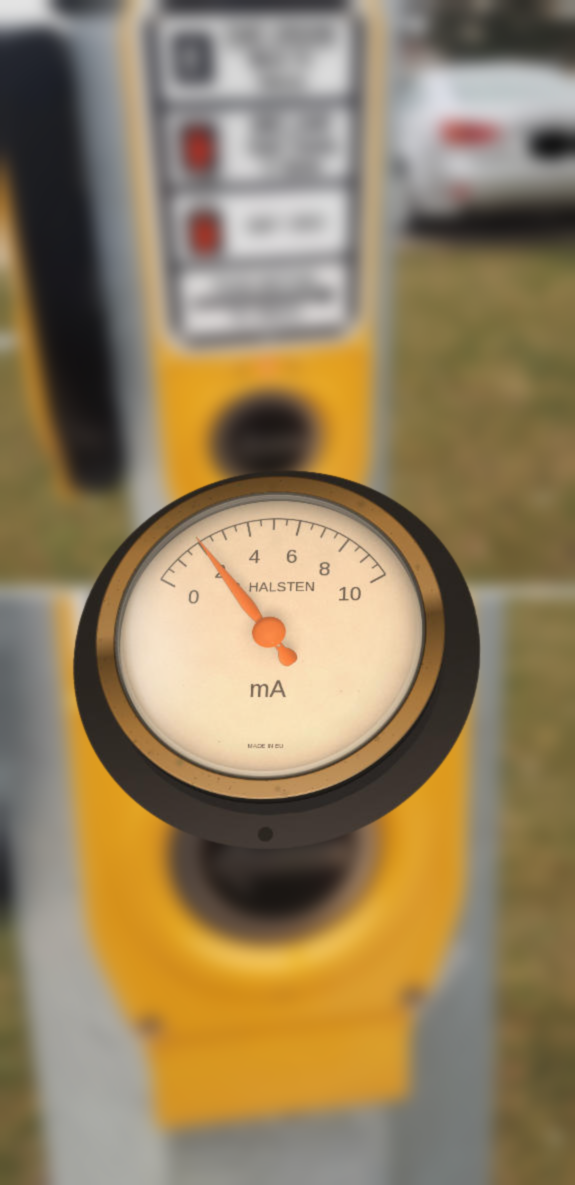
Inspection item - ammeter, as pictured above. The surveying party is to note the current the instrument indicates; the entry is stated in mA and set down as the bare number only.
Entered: 2
